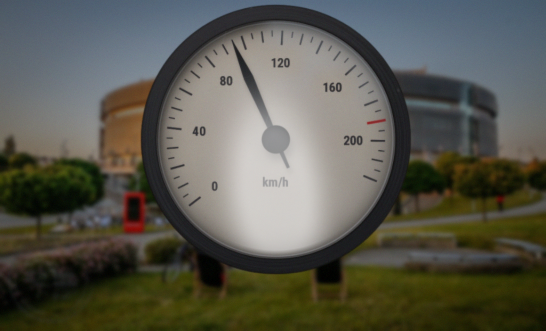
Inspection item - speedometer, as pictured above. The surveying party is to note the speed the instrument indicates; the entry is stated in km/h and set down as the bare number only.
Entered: 95
